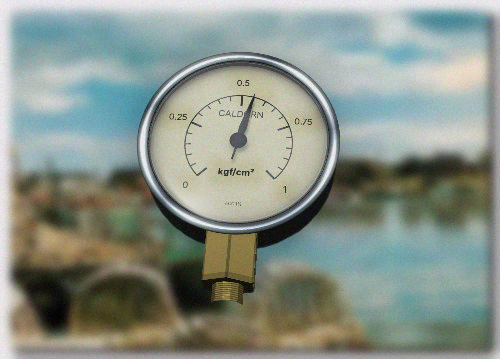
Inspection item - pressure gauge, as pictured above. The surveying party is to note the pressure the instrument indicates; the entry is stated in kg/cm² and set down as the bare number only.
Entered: 0.55
